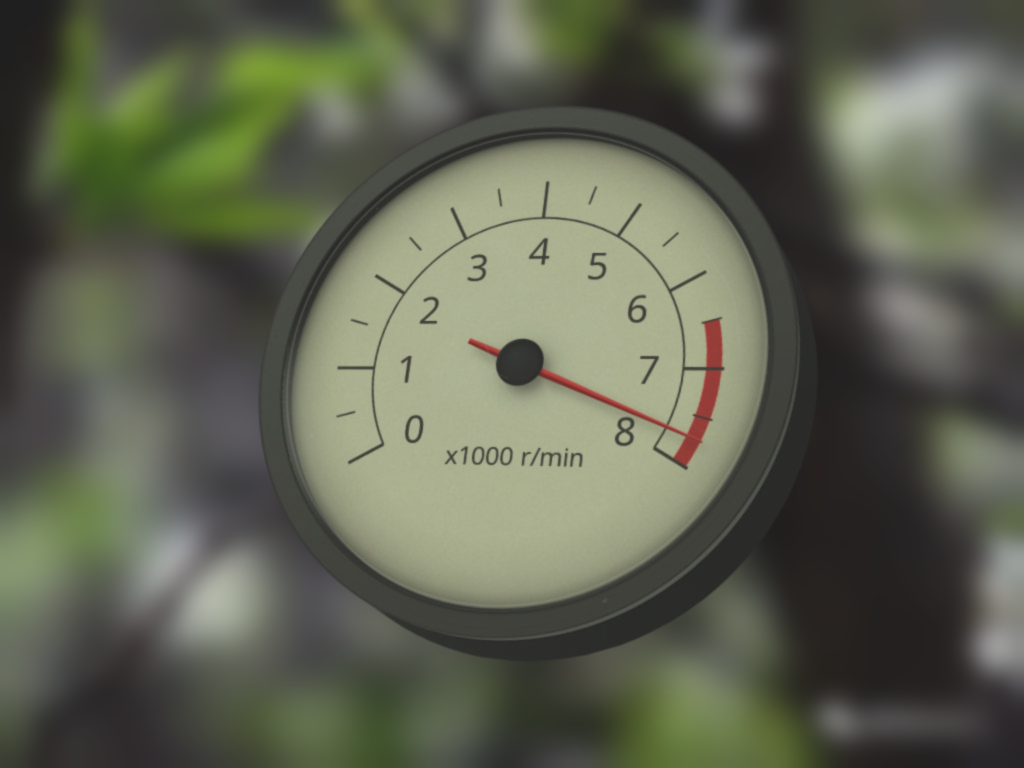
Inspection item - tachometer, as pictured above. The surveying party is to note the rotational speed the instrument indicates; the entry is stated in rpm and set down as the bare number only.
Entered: 7750
